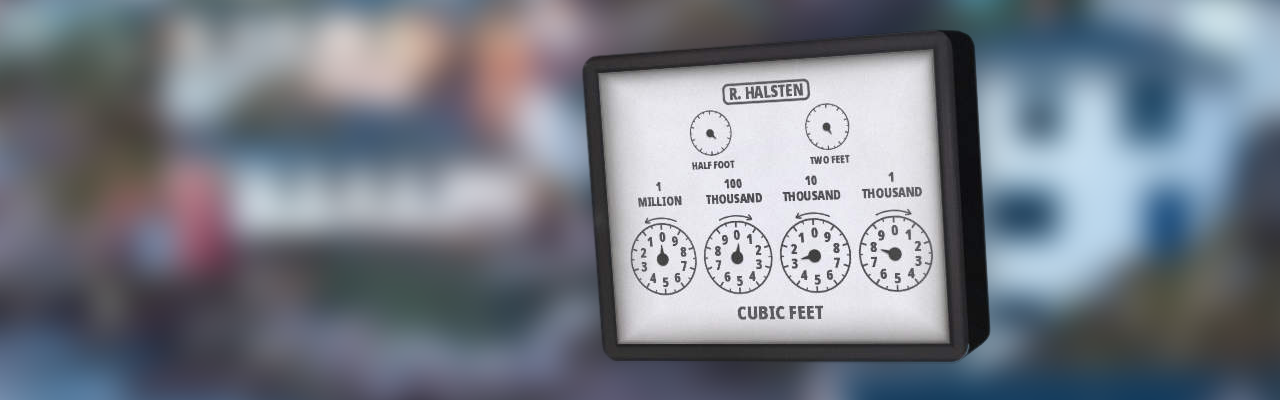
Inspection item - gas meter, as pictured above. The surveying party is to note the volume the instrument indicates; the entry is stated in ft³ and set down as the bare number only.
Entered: 2800
